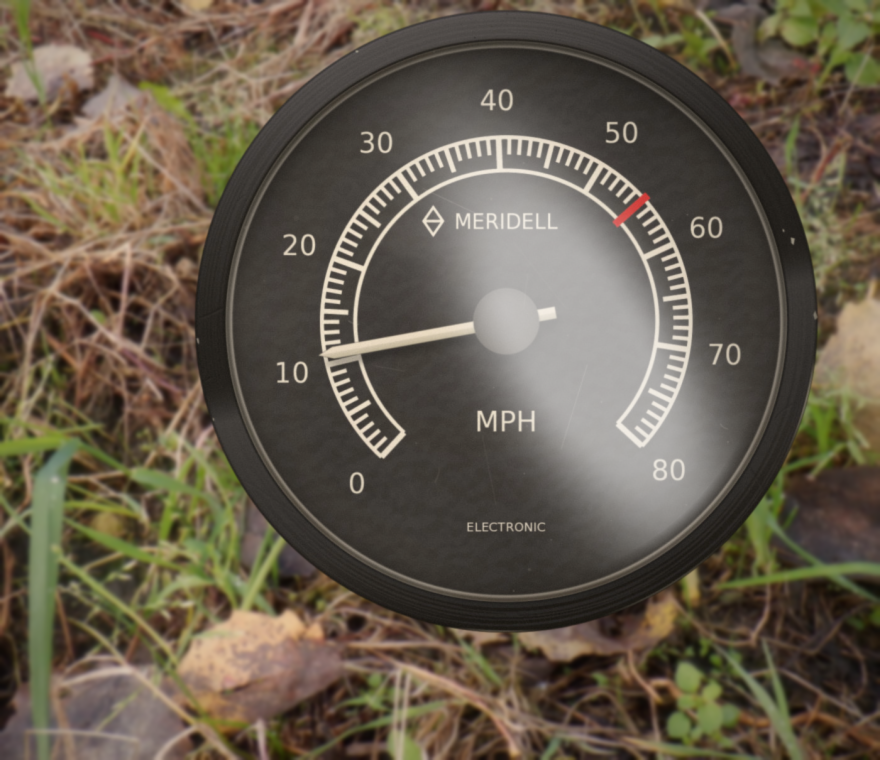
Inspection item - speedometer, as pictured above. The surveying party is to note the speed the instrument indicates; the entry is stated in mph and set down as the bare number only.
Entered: 11
